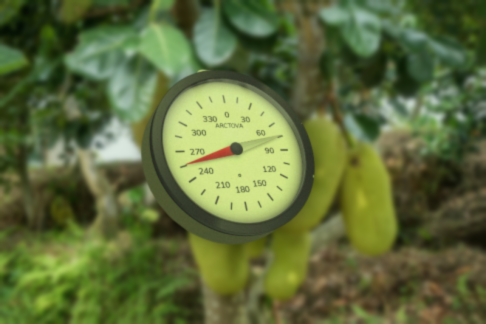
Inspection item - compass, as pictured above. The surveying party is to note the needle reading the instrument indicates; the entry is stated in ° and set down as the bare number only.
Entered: 255
